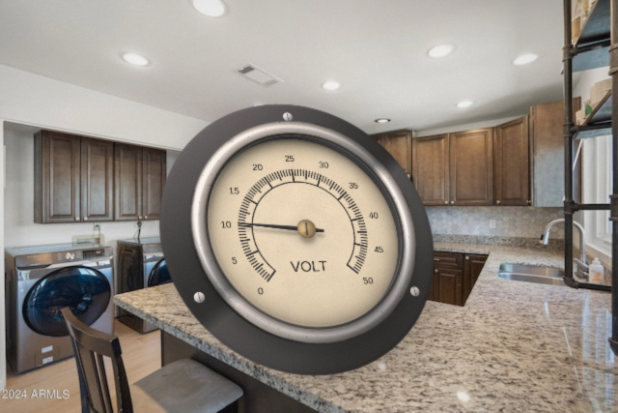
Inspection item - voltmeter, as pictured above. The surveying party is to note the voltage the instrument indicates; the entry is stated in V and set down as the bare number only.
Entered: 10
